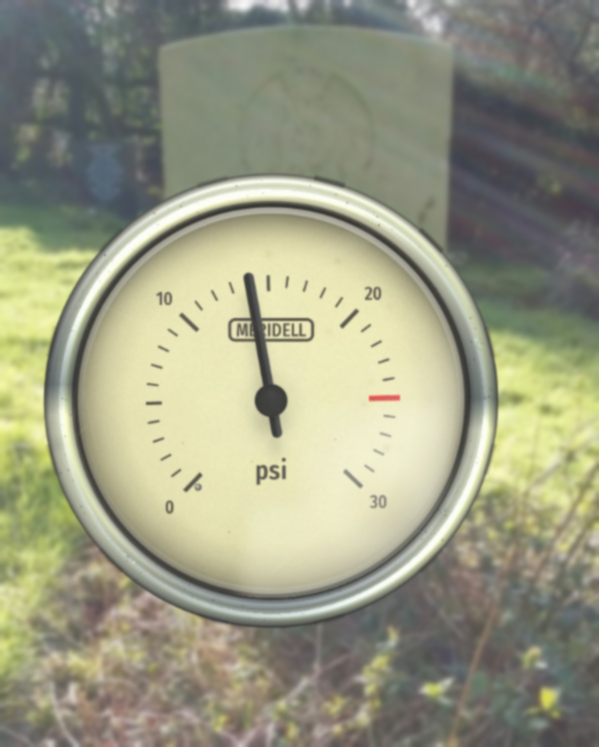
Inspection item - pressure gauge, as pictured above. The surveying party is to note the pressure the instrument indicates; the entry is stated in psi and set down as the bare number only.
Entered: 14
